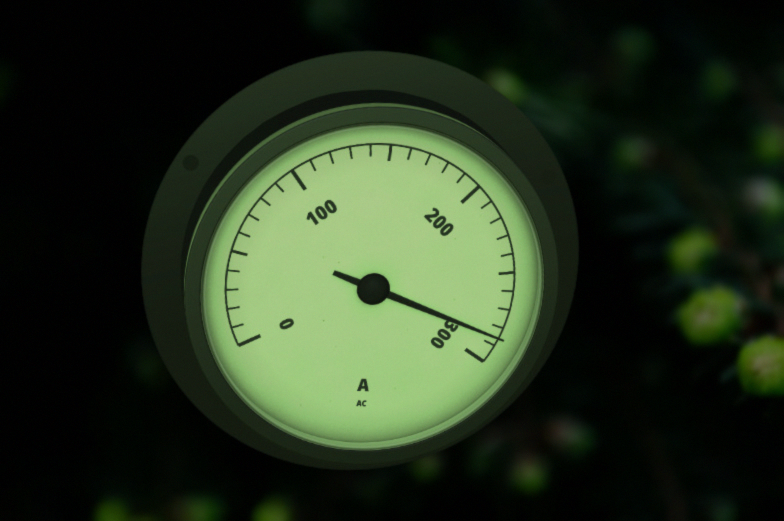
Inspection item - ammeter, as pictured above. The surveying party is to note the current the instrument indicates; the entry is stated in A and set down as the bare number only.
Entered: 285
